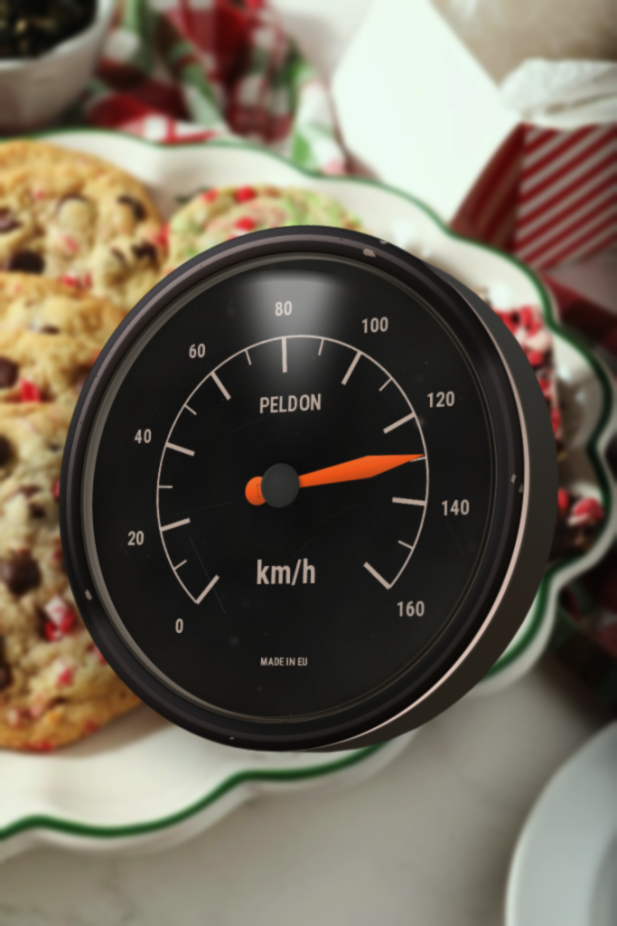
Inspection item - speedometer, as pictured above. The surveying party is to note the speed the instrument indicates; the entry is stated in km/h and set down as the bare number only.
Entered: 130
